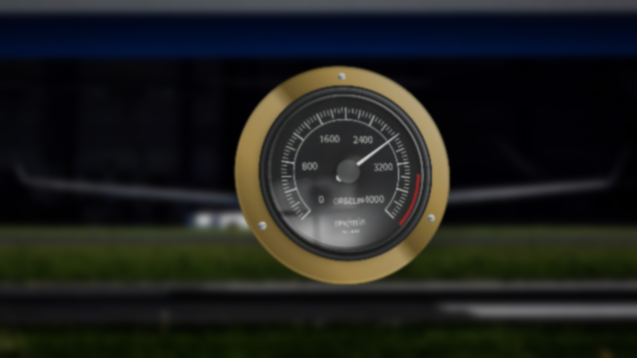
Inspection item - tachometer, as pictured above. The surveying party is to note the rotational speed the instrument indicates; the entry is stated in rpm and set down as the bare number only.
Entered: 2800
